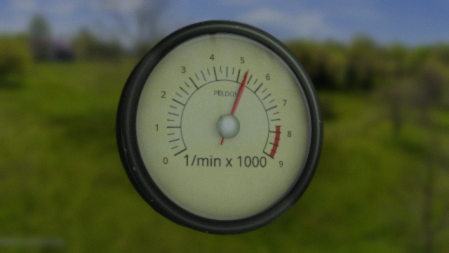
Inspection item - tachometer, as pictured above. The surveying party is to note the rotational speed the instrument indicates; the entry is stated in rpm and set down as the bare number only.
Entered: 5250
